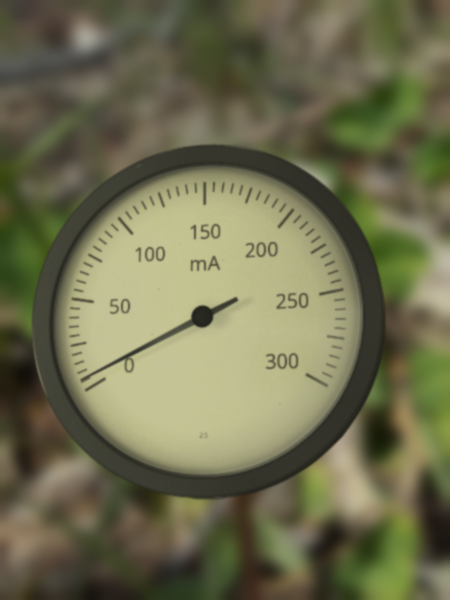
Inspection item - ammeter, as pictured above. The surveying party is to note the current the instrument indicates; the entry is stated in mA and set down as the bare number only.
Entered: 5
